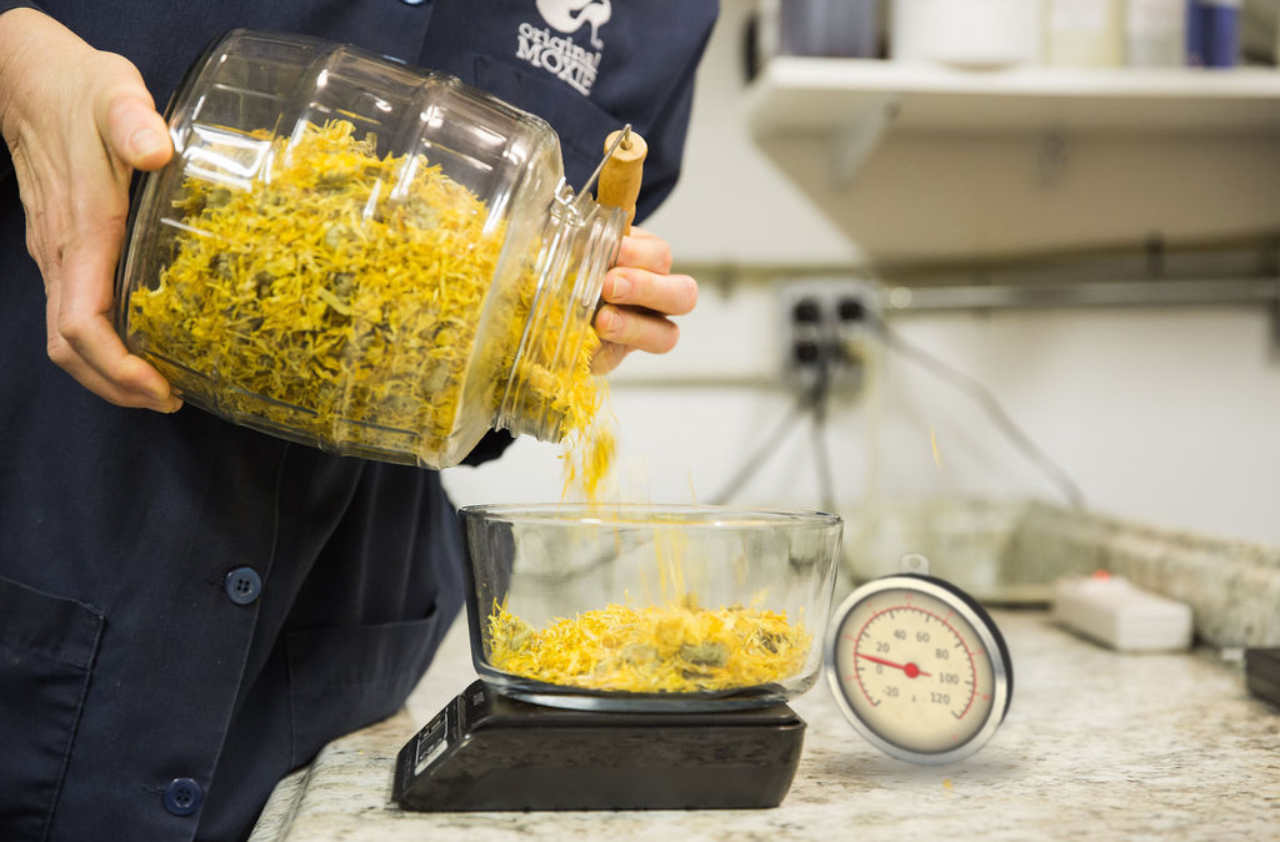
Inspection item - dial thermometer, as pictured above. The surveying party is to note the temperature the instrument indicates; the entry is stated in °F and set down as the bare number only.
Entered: 8
